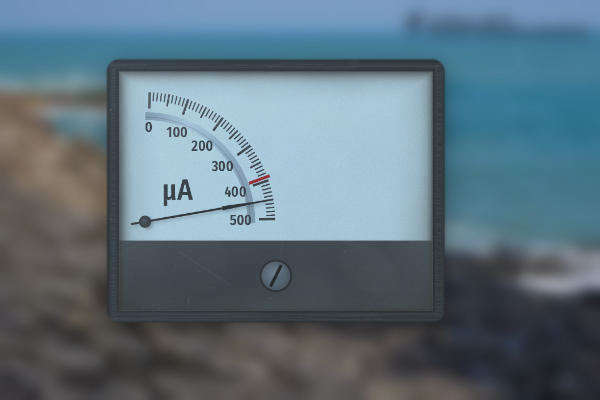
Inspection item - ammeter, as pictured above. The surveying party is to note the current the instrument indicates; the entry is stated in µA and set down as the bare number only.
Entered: 450
